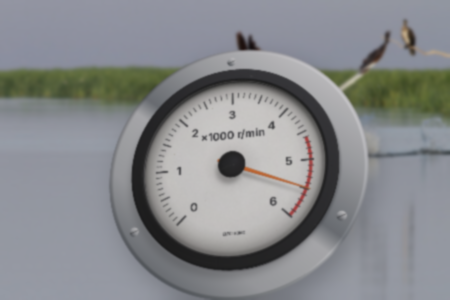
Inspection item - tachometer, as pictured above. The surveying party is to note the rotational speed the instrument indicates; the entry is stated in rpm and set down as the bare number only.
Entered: 5500
